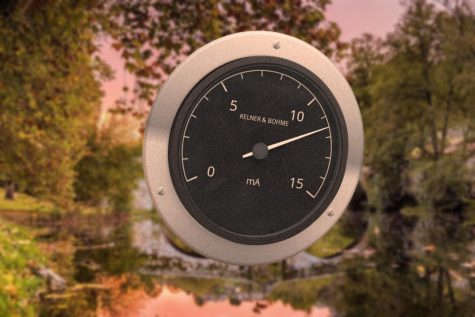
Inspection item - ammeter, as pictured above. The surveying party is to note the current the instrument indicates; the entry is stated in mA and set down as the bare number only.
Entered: 11.5
